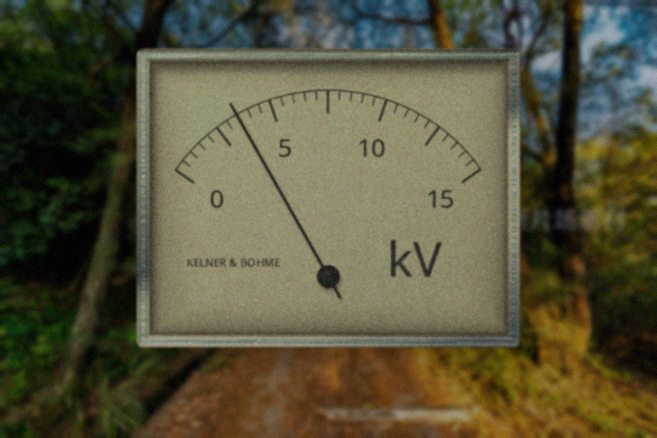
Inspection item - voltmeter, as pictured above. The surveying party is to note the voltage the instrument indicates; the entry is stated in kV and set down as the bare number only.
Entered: 3.5
